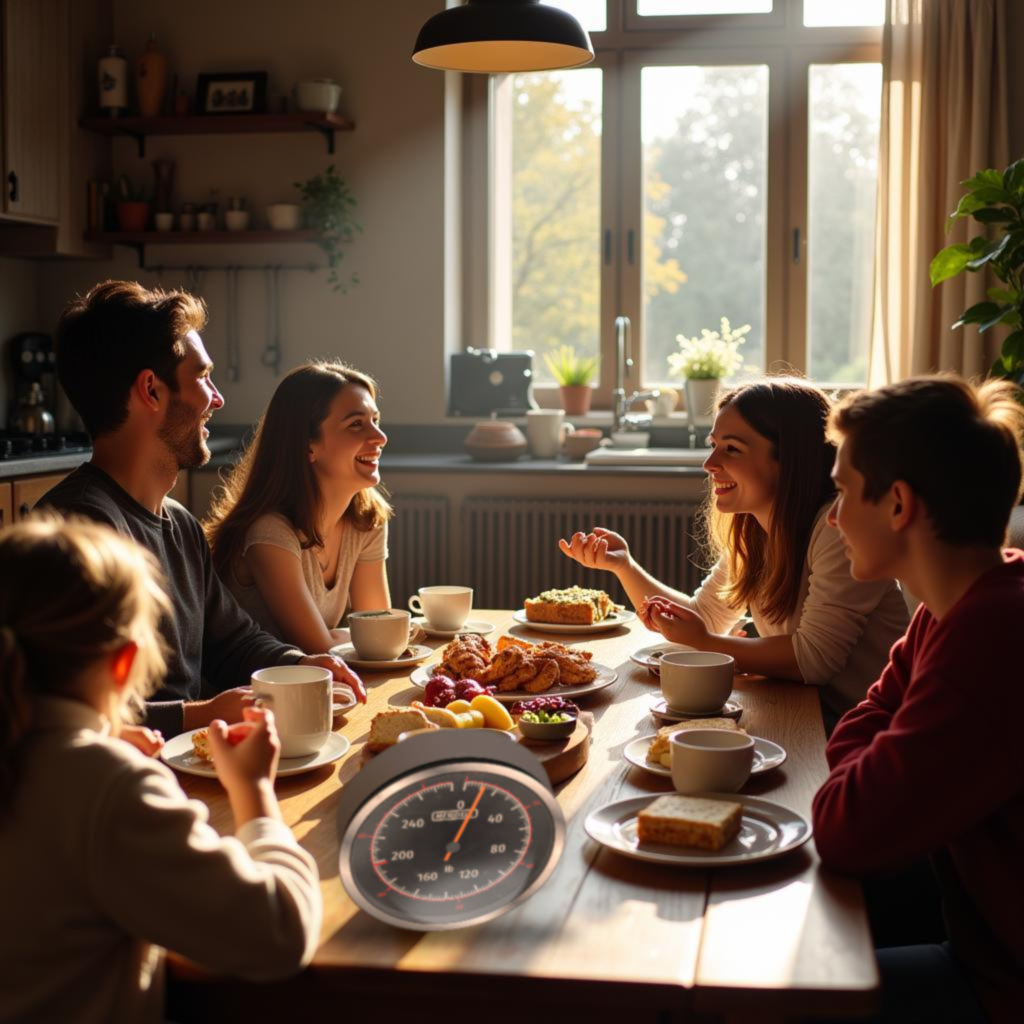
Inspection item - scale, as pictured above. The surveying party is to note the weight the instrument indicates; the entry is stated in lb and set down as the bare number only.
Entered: 10
